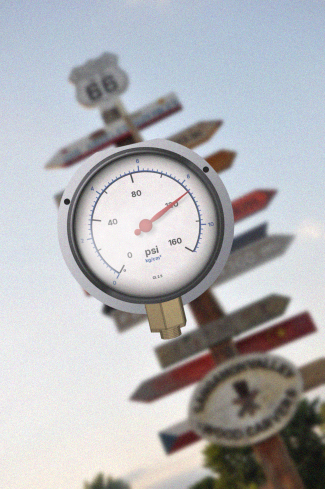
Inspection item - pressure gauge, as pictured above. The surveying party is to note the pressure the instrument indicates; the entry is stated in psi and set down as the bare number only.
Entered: 120
